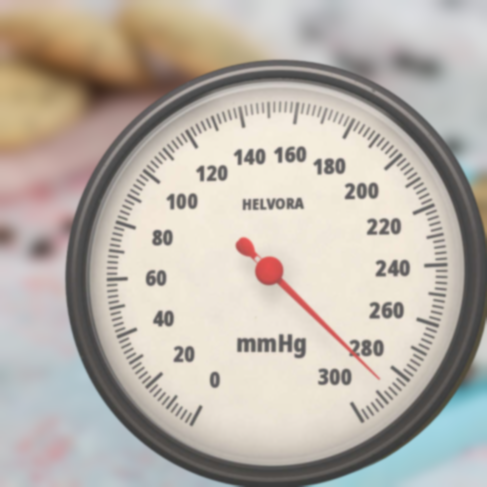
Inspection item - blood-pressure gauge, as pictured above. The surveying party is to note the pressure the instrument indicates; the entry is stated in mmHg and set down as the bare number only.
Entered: 286
